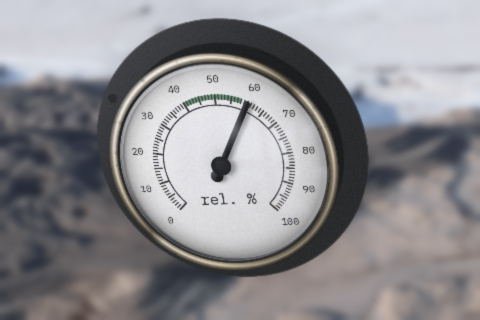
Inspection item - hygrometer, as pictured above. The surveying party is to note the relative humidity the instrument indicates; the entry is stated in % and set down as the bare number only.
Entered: 60
